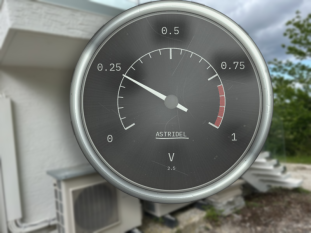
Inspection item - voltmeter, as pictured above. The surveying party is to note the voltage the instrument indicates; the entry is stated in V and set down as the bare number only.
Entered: 0.25
